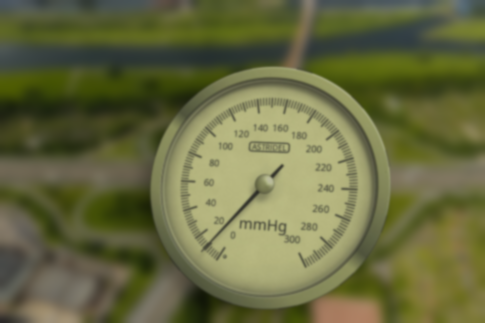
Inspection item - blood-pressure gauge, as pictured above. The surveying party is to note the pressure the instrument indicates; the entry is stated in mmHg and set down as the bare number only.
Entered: 10
